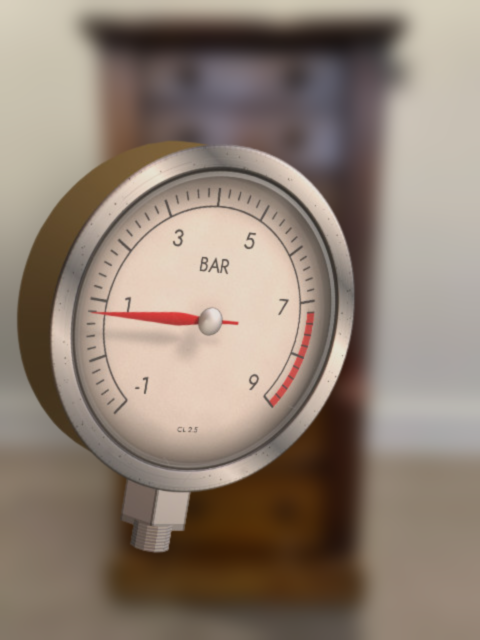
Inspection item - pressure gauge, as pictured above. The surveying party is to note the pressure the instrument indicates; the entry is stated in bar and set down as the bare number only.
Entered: 0.8
